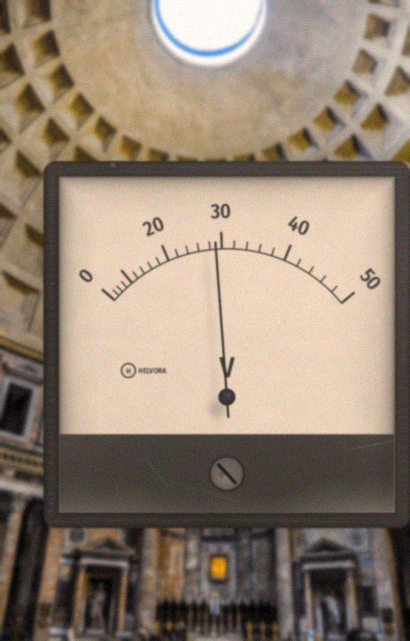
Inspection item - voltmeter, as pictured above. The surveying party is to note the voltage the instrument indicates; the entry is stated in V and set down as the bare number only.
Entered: 29
